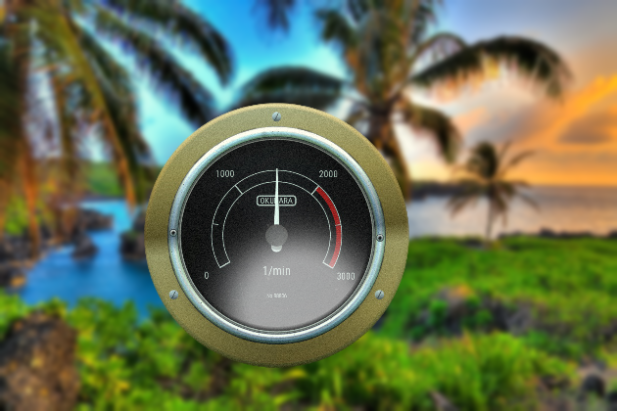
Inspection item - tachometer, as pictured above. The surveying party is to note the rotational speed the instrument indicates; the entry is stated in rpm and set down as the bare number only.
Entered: 1500
